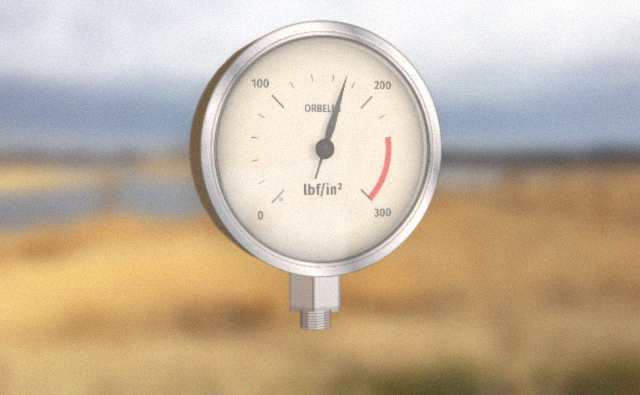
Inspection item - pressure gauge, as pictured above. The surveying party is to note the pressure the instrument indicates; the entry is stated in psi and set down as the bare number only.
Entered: 170
